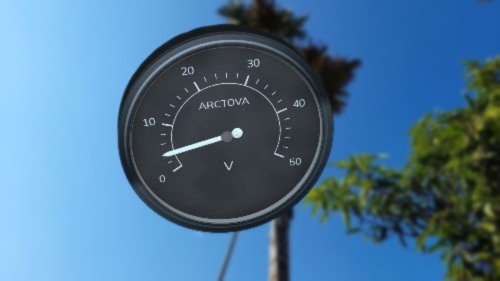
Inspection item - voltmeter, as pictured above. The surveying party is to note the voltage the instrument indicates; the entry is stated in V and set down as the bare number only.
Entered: 4
